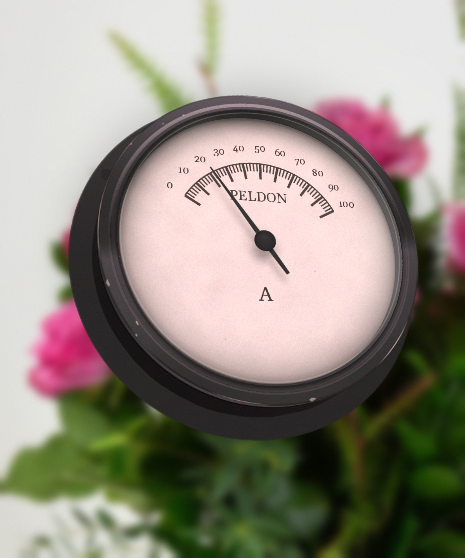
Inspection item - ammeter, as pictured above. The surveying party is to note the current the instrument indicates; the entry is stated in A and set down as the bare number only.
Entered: 20
